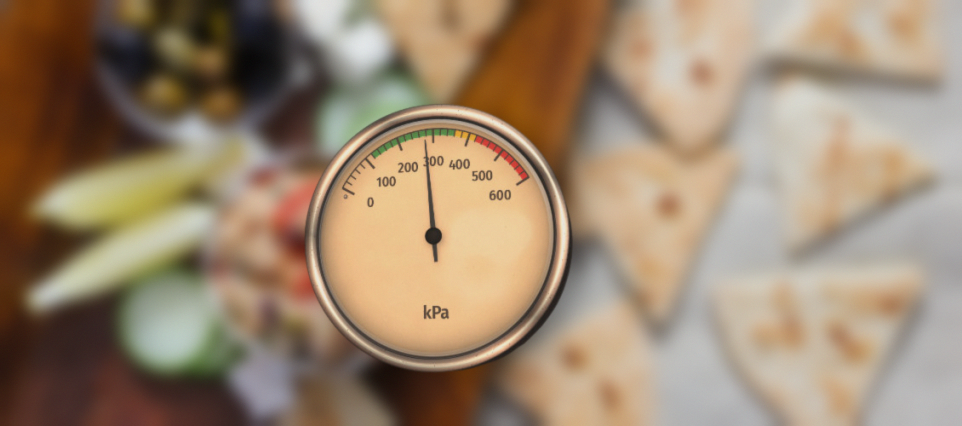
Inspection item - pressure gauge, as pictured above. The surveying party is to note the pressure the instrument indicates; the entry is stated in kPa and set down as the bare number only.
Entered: 280
